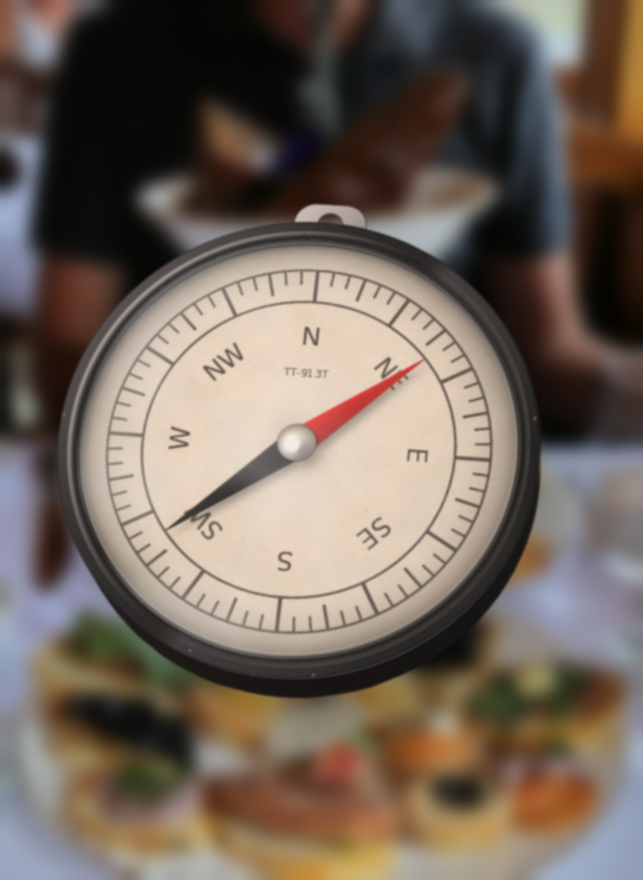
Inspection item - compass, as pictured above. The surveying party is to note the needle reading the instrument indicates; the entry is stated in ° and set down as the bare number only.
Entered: 50
